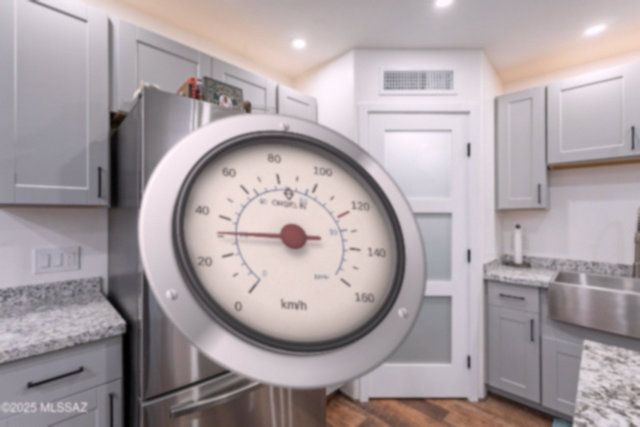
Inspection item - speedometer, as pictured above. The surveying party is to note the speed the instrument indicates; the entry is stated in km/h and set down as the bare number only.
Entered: 30
